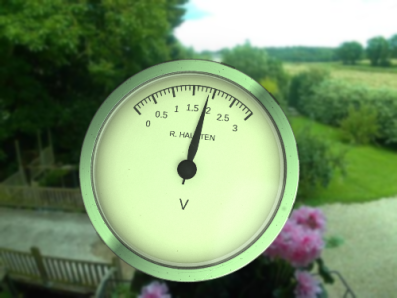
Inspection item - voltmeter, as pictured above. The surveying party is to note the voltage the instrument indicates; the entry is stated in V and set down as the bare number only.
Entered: 1.9
